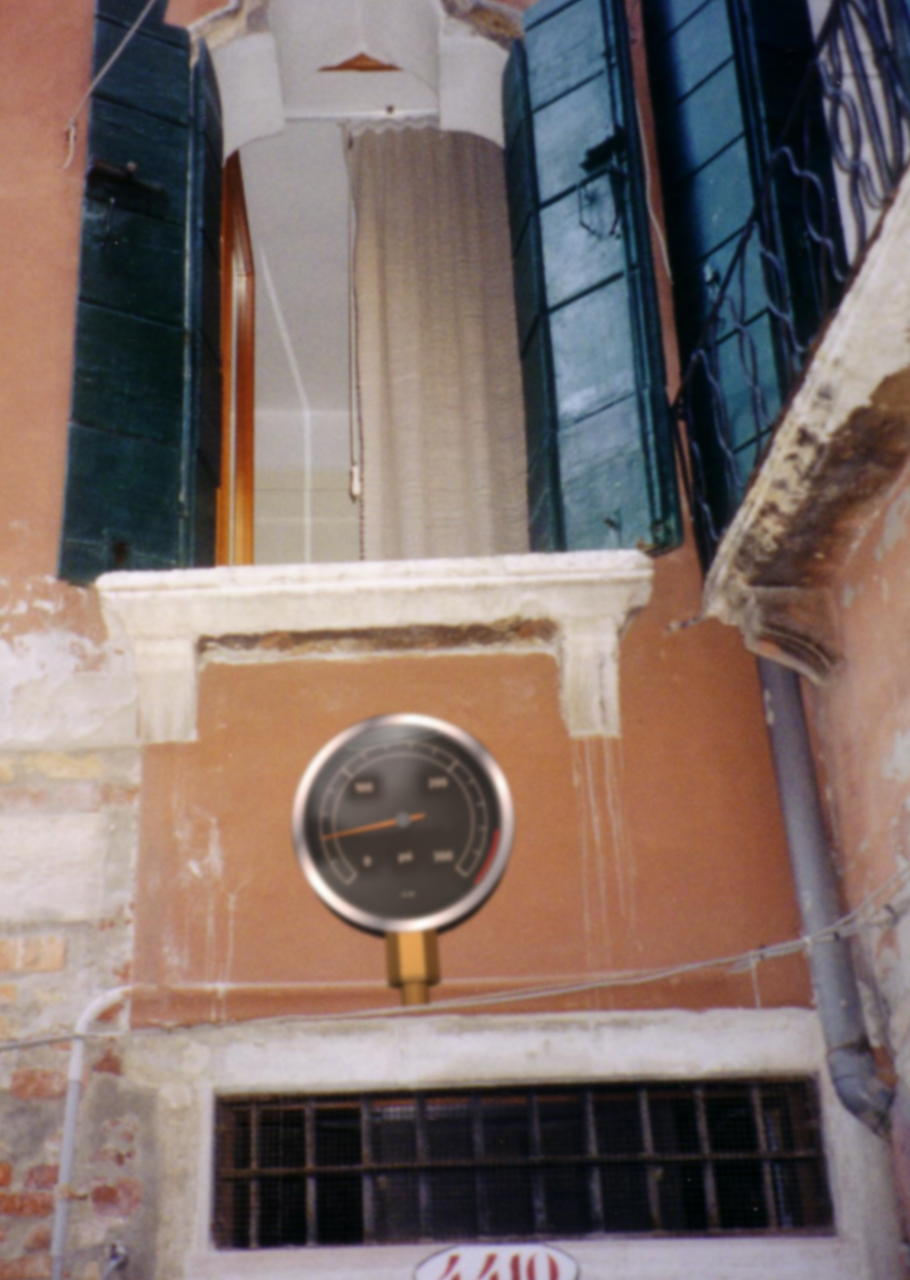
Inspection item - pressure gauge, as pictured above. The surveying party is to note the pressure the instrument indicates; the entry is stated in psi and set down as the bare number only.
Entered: 40
